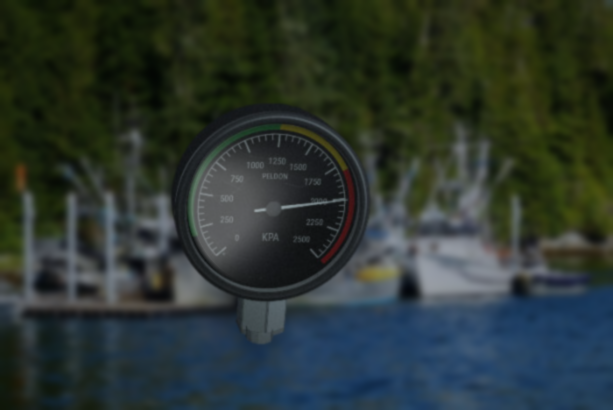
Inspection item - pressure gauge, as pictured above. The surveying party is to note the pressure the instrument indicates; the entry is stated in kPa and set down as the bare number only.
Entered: 2000
